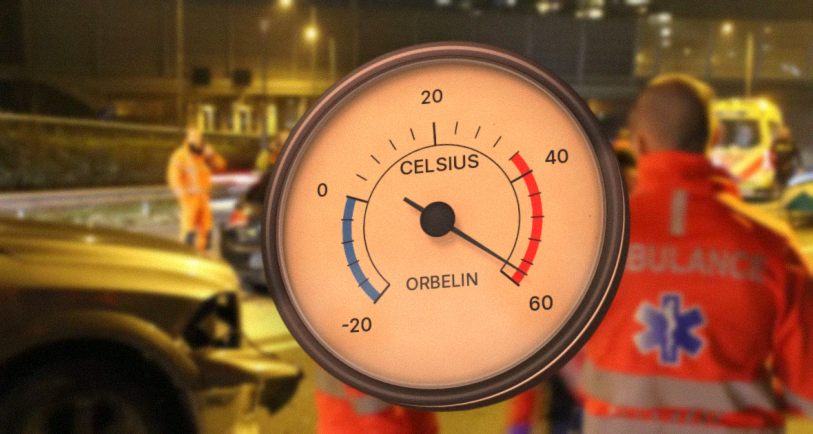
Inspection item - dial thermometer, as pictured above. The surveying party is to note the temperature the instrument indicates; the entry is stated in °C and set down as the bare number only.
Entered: 58
